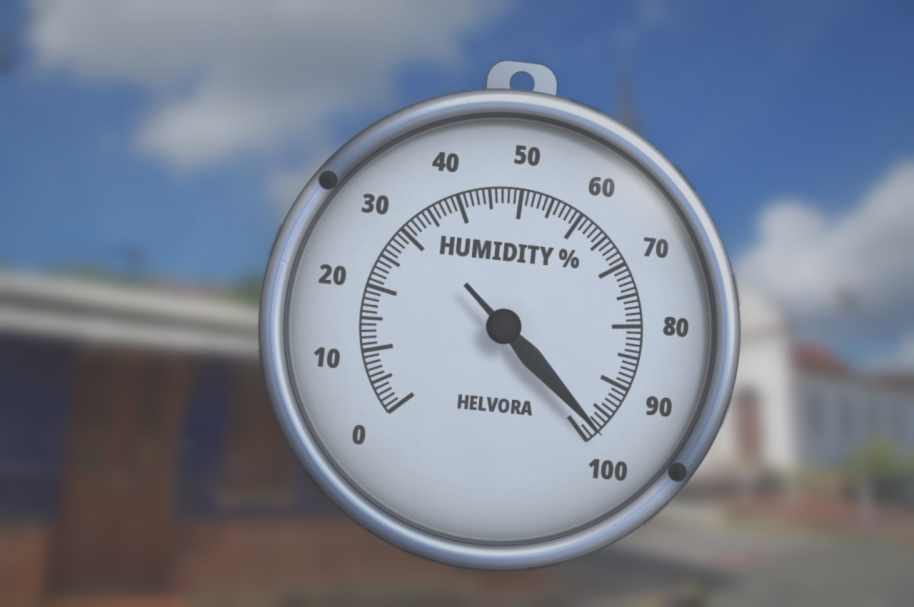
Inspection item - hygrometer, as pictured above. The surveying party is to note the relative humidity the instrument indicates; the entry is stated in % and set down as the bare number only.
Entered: 98
